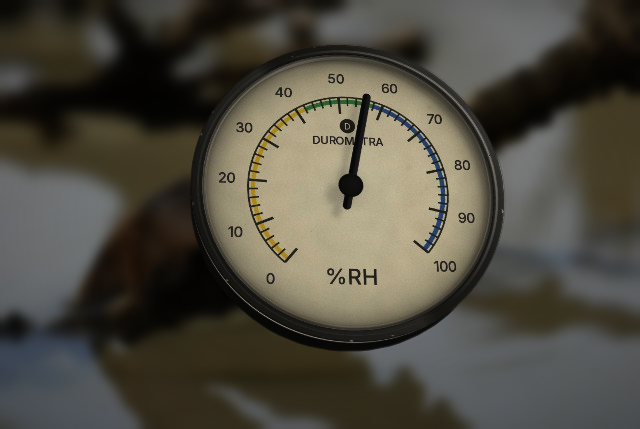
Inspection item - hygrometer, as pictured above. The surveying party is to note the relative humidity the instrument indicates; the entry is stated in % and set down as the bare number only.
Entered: 56
